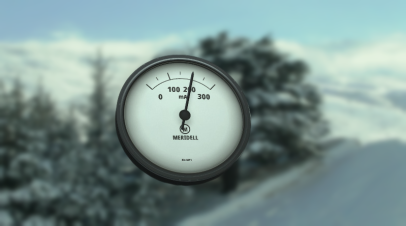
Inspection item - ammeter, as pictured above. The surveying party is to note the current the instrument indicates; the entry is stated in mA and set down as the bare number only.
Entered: 200
